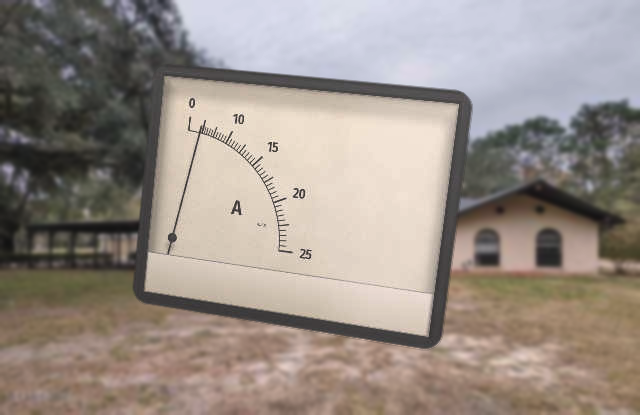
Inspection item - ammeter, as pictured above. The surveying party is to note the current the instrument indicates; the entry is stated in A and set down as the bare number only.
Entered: 5
